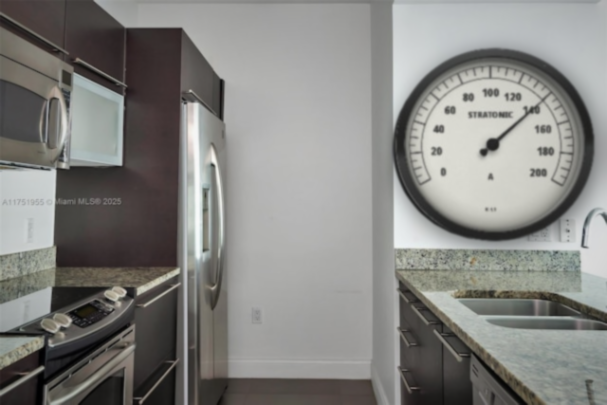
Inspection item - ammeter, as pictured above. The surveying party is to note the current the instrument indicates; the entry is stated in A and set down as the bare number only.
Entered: 140
